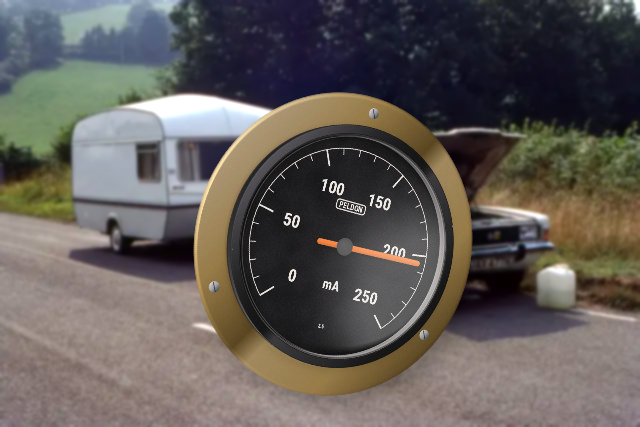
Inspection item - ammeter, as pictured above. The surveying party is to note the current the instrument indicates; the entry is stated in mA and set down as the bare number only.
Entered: 205
